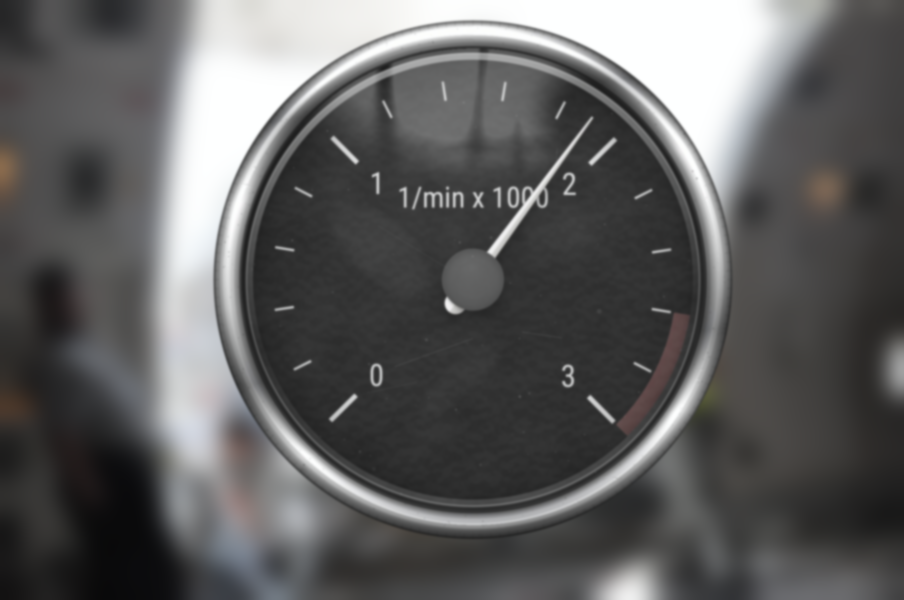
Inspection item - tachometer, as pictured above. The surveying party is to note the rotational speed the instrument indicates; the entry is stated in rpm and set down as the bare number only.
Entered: 1900
